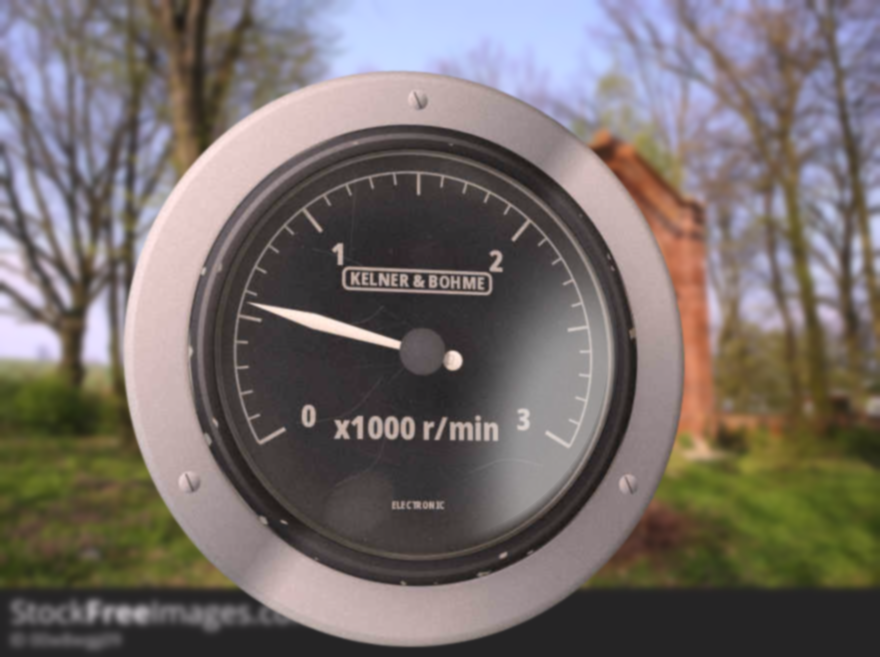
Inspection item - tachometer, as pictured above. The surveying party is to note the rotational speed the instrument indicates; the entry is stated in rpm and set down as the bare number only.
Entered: 550
